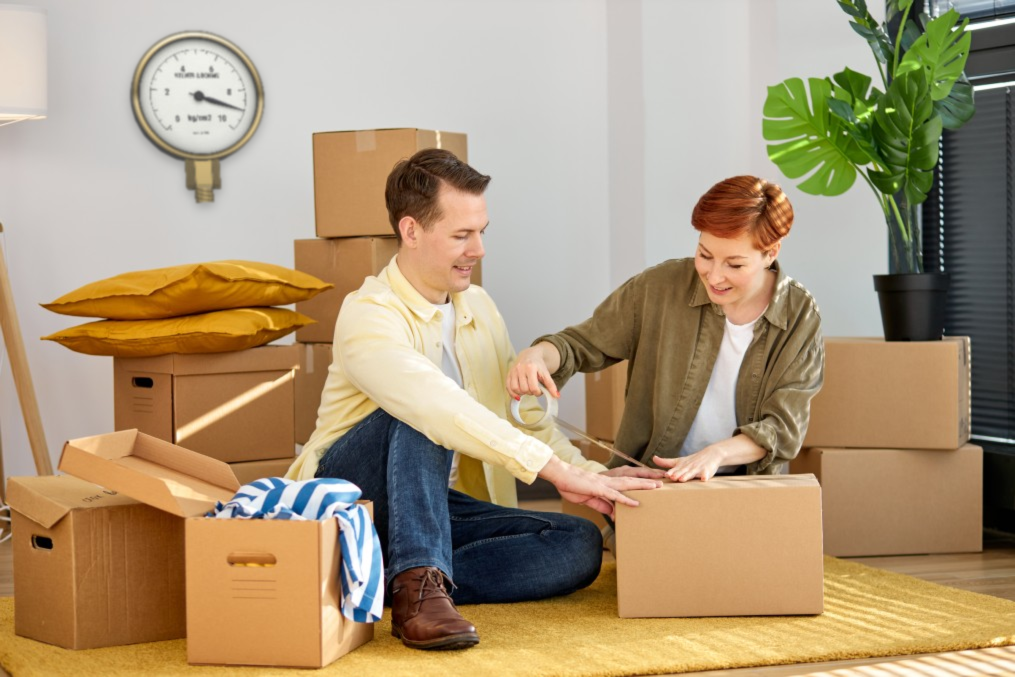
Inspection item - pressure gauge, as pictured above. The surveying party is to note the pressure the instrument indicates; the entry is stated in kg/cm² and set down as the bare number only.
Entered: 9
